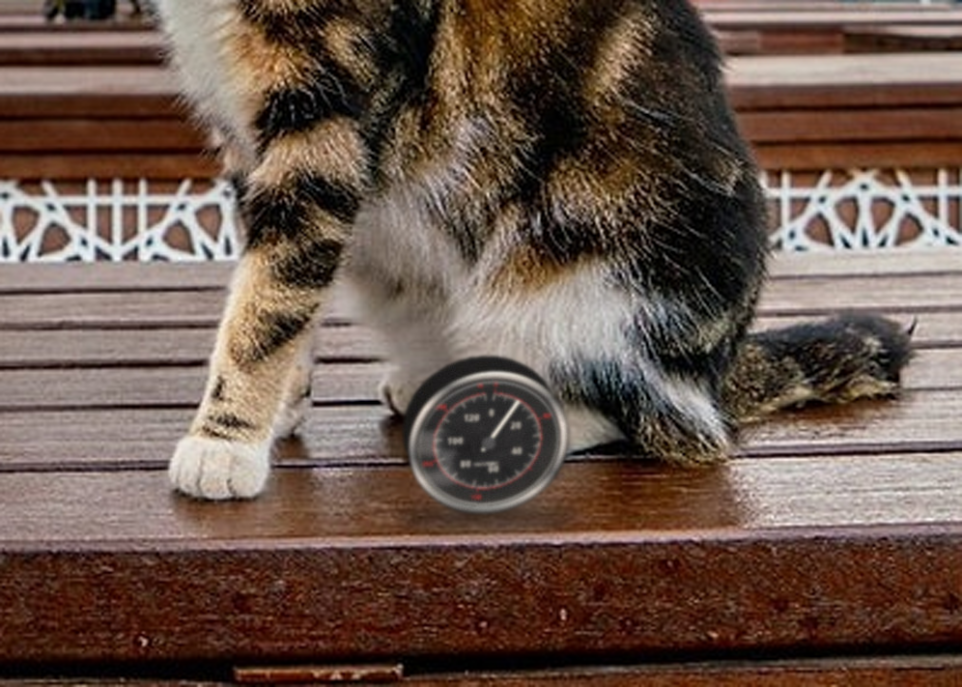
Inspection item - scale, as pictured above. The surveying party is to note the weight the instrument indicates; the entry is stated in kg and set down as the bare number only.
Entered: 10
